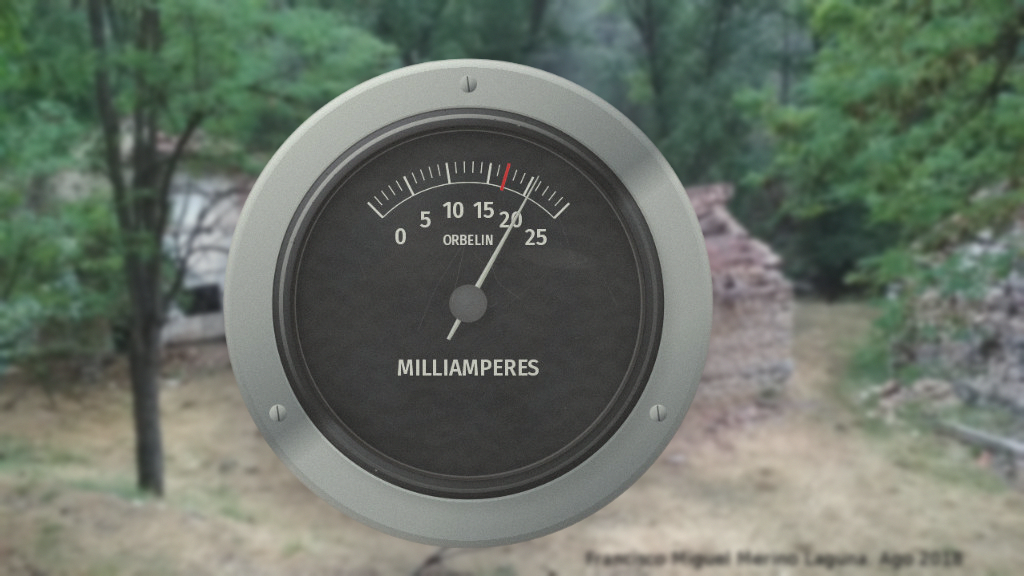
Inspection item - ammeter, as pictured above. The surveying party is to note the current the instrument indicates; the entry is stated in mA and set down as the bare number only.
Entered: 20.5
